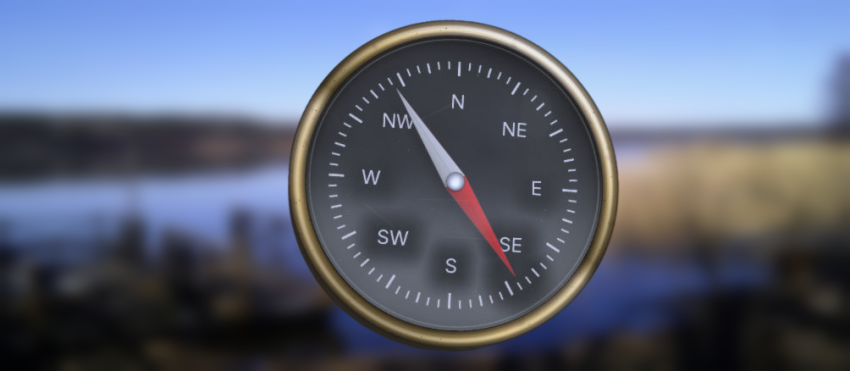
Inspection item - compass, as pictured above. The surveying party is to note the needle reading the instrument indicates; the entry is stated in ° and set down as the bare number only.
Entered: 145
